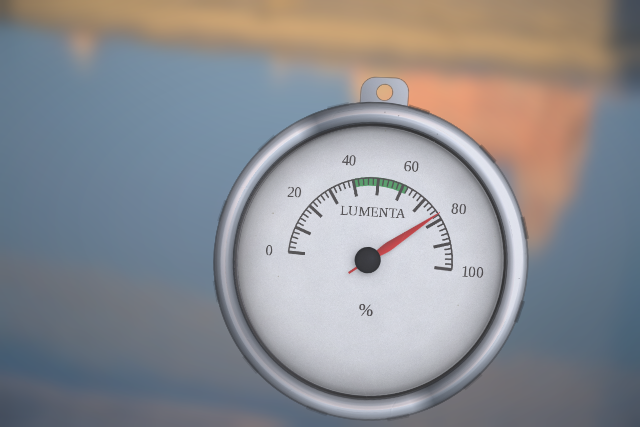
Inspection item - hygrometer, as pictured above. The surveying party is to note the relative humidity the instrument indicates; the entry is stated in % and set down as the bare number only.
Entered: 78
